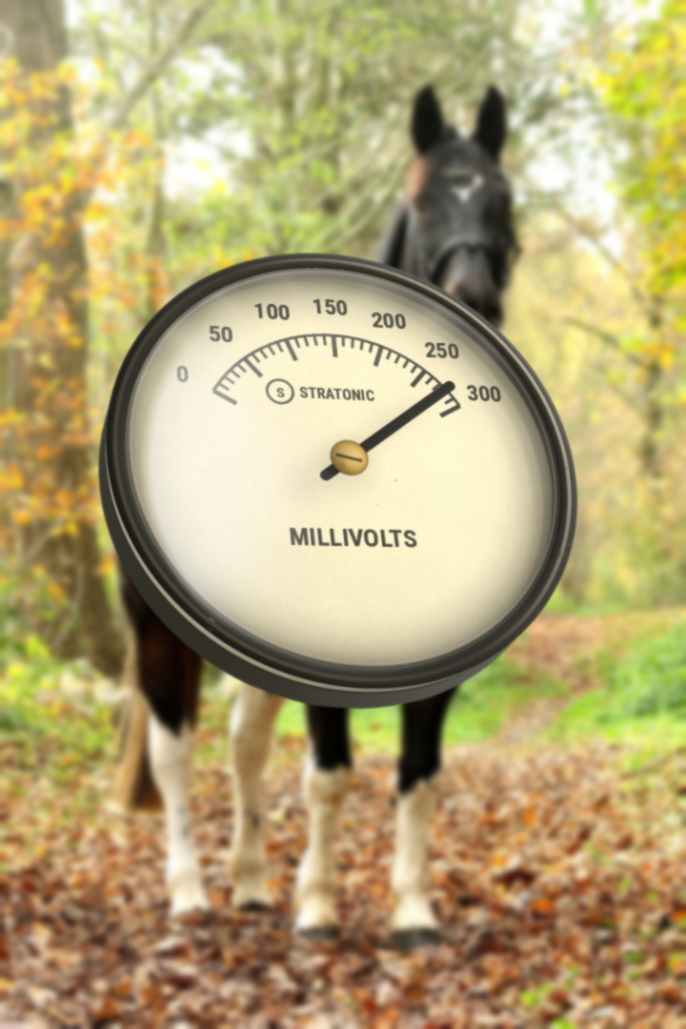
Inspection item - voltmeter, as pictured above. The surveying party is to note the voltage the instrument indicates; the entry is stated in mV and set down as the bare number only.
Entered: 280
